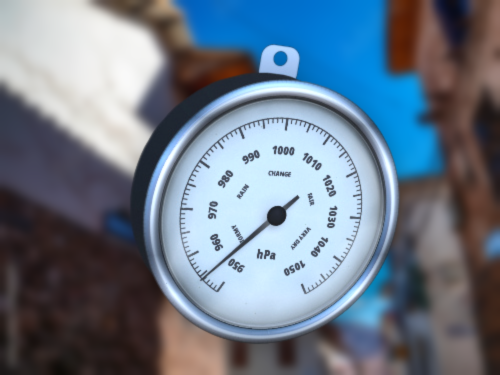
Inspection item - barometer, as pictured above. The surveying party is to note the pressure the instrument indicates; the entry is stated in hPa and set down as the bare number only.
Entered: 955
